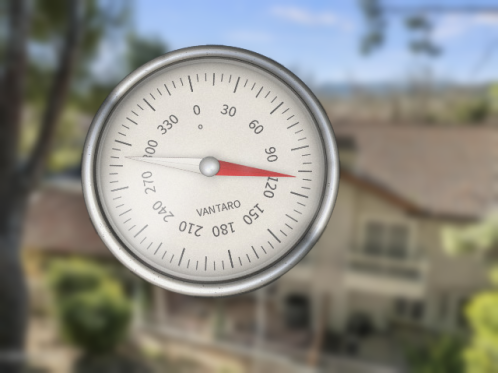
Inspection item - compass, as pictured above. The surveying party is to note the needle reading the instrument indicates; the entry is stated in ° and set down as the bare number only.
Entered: 110
